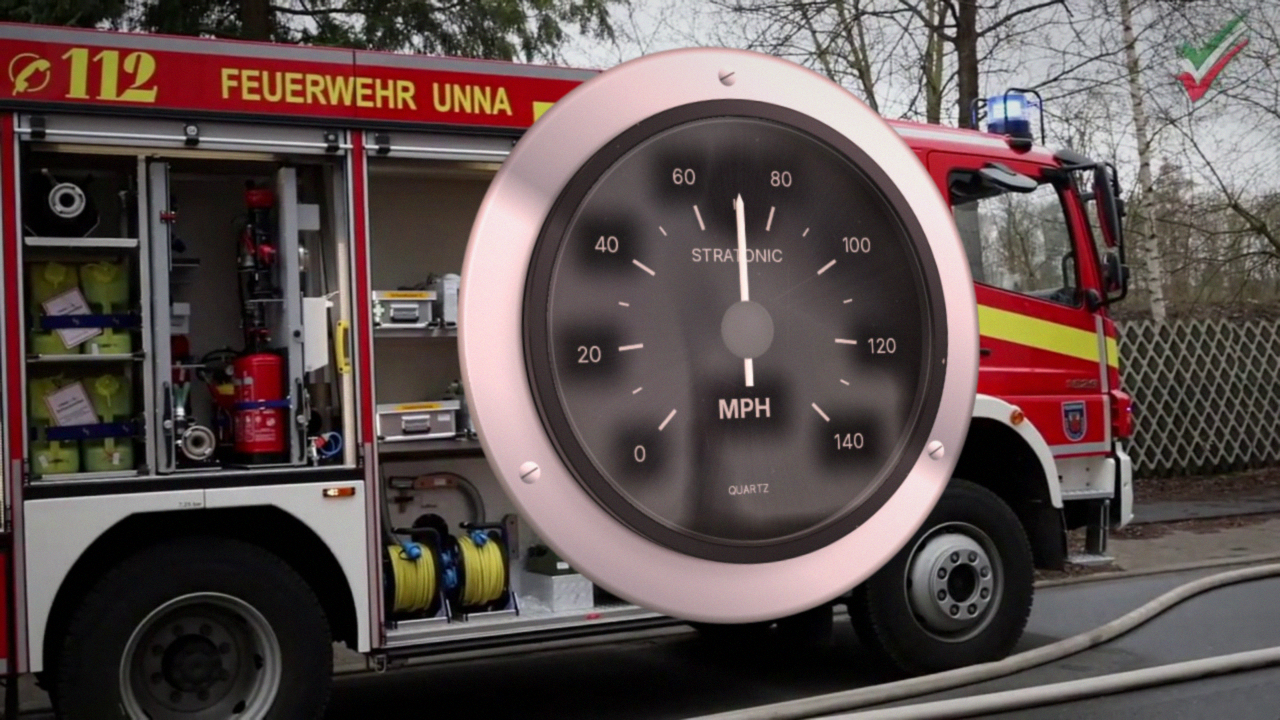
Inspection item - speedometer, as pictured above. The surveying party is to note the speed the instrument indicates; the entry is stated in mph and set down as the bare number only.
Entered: 70
